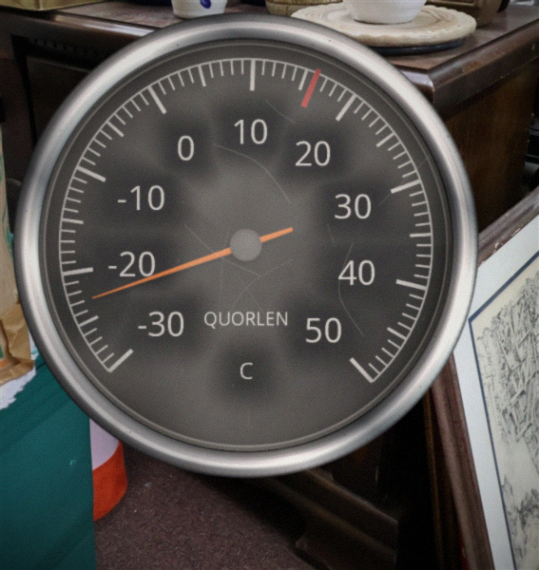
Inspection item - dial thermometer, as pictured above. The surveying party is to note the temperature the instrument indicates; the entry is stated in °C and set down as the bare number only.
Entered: -23
